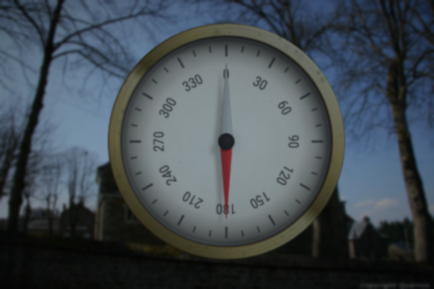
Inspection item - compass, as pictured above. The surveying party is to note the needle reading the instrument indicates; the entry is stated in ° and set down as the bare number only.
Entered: 180
